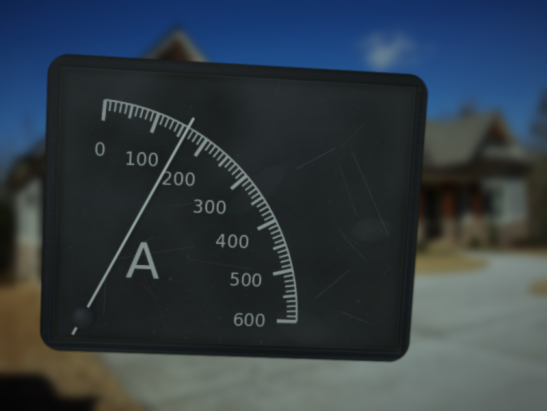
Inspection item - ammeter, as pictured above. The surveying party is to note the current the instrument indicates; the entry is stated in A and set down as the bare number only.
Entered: 160
